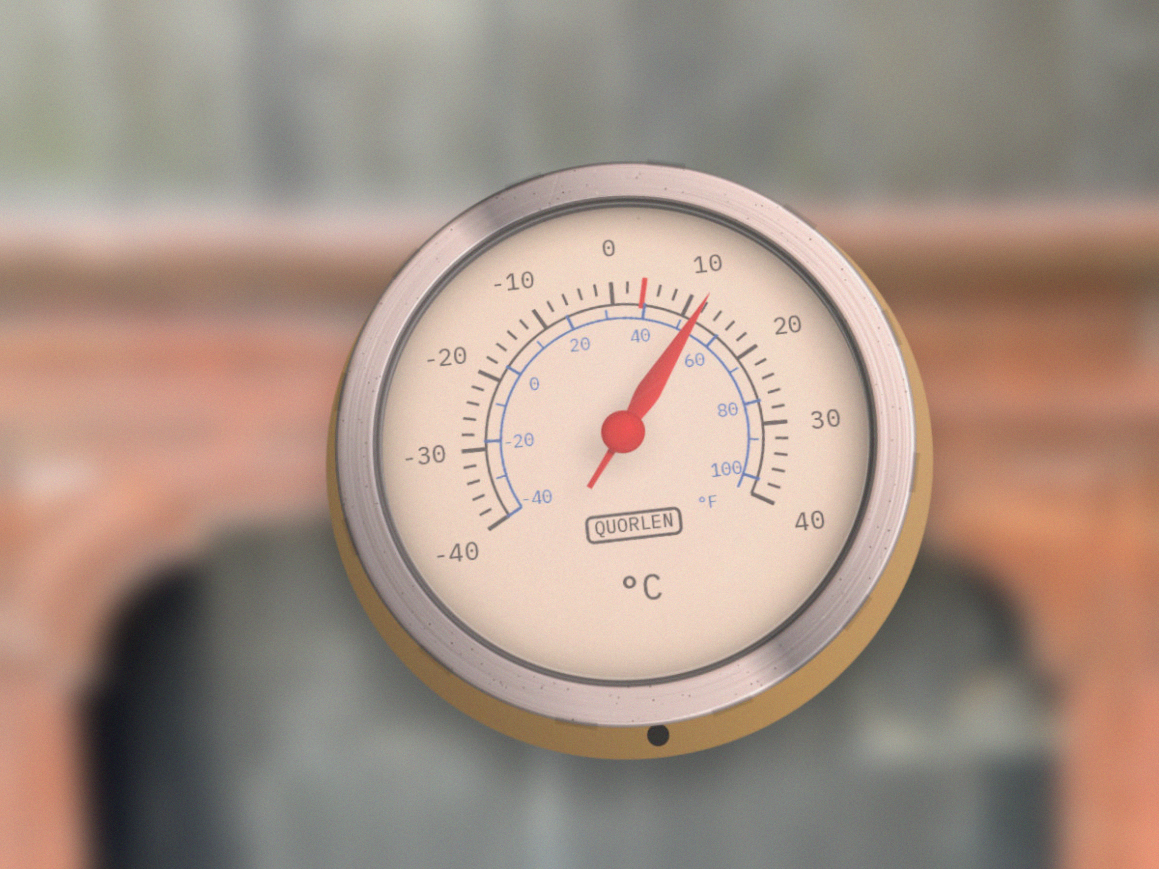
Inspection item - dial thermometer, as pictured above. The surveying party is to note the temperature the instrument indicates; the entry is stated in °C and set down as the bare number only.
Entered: 12
